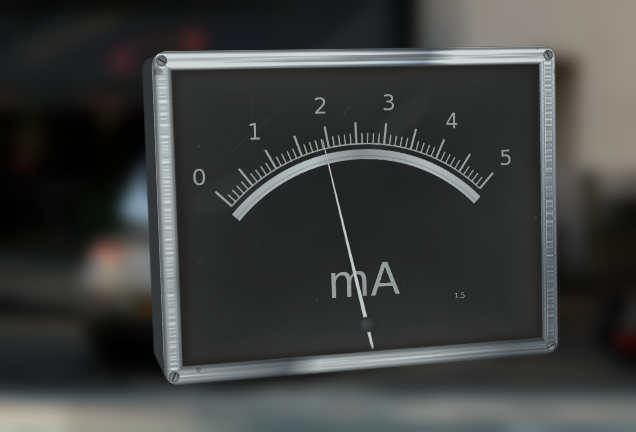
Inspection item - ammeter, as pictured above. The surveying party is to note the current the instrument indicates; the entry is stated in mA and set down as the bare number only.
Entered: 1.9
